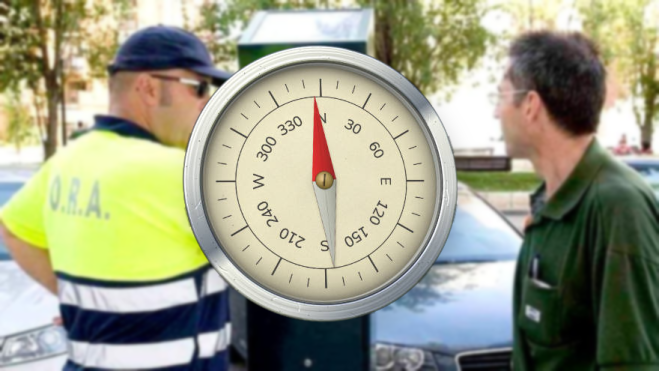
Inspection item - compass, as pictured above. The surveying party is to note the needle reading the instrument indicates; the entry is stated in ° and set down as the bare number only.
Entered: 355
